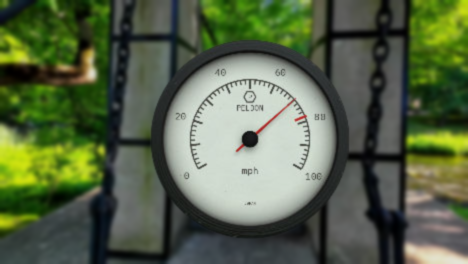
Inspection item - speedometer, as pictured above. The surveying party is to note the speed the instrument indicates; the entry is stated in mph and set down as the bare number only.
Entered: 70
